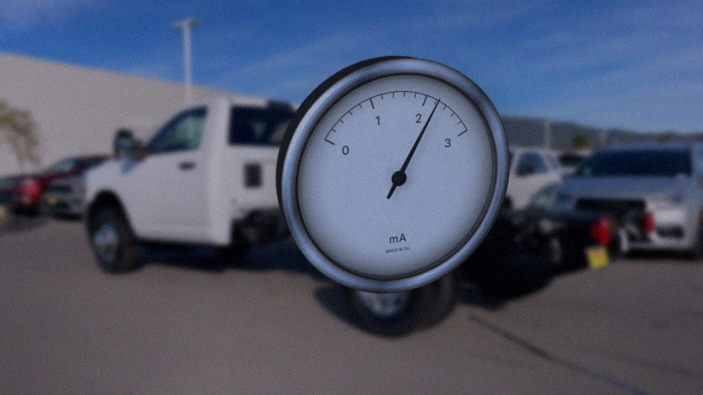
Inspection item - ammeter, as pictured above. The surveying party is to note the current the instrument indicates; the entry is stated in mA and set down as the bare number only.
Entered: 2.2
